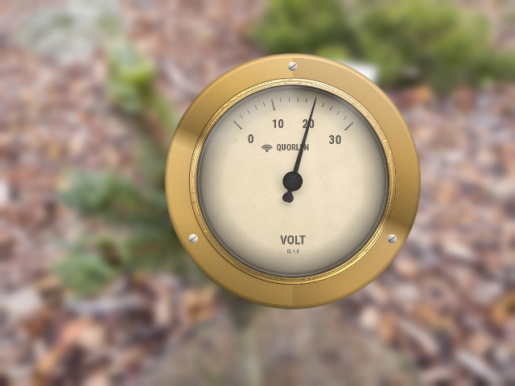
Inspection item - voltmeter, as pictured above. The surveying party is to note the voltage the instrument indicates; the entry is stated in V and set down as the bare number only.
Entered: 20
